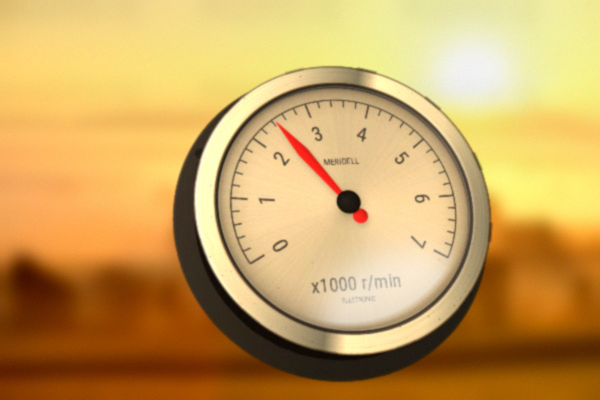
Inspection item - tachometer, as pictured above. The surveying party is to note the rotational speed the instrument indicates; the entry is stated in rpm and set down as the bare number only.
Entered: 2400
